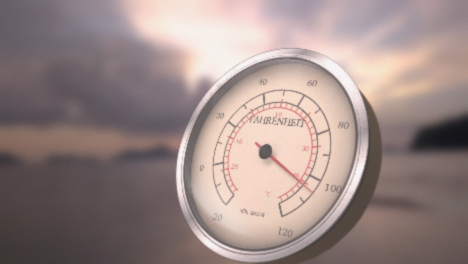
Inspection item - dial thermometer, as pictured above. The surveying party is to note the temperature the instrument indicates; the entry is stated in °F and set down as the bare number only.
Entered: 105
